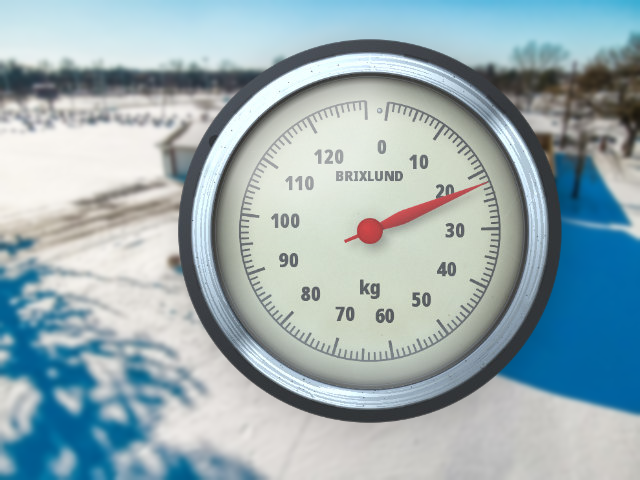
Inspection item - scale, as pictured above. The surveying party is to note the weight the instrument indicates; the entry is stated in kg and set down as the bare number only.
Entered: 22
